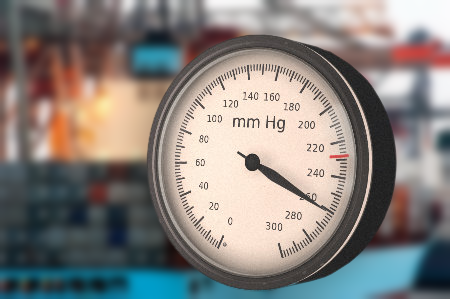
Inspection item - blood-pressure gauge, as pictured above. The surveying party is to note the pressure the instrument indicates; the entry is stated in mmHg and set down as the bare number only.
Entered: 260
